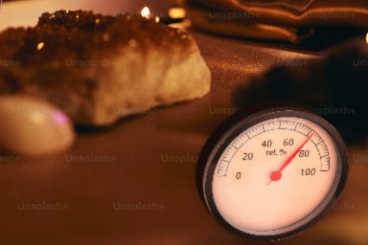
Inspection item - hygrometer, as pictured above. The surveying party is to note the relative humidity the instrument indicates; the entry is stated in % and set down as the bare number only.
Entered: 70
